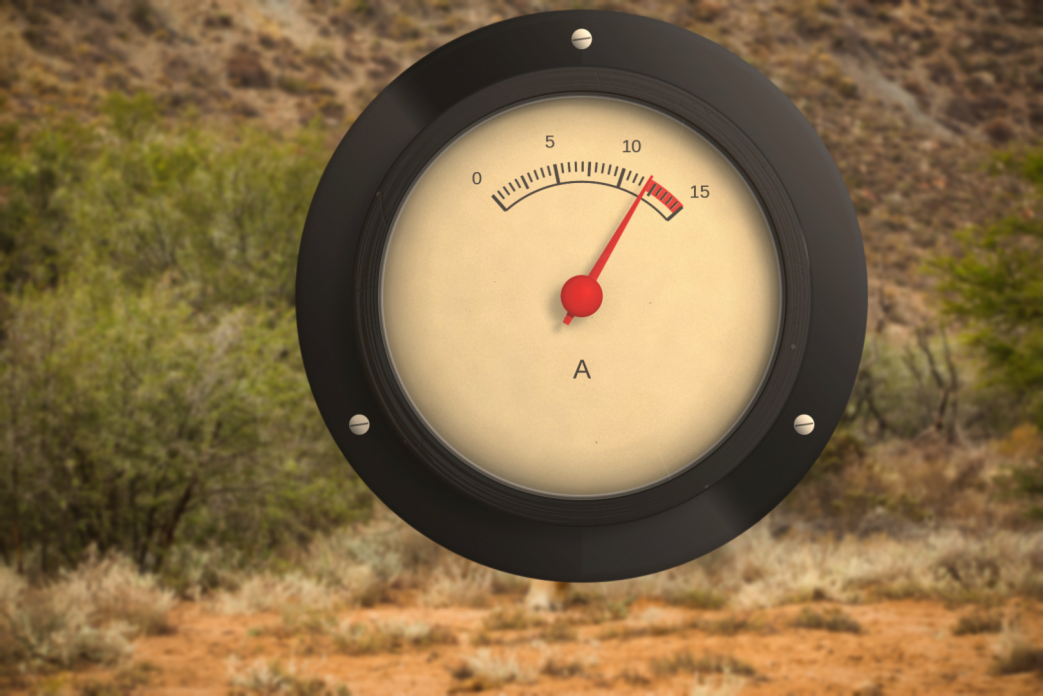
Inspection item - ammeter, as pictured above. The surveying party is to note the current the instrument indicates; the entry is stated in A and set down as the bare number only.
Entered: 12
